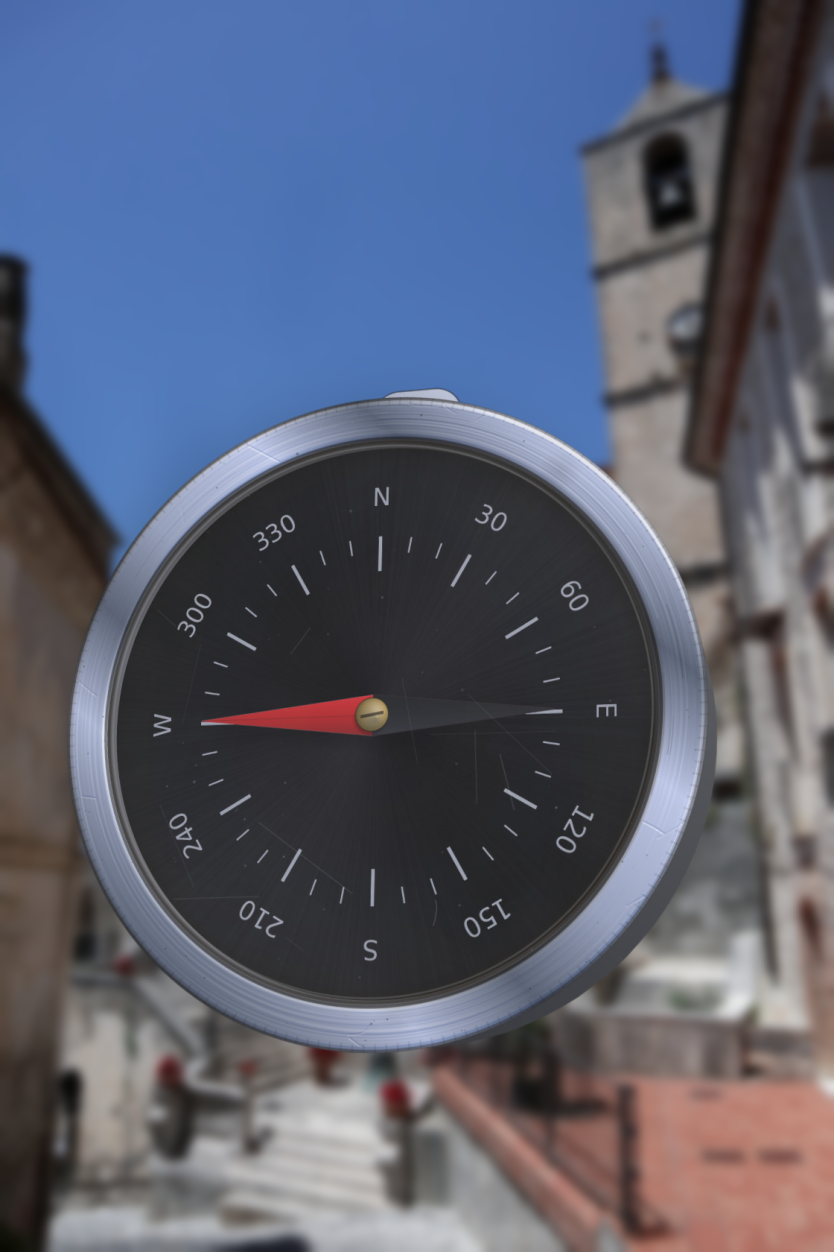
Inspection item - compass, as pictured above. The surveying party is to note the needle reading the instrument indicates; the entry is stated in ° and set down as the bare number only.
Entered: 270
